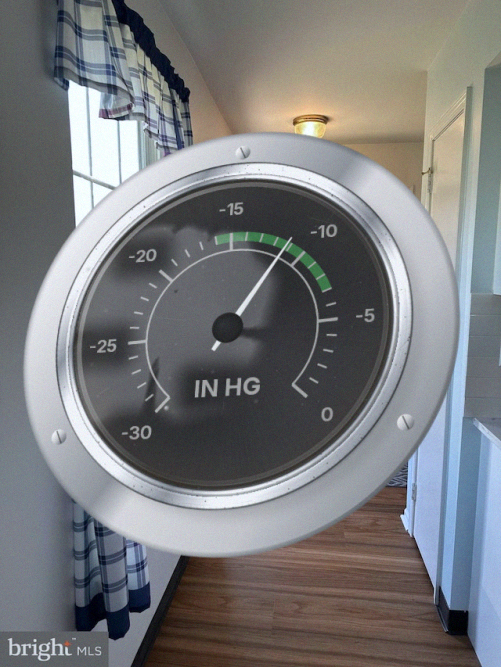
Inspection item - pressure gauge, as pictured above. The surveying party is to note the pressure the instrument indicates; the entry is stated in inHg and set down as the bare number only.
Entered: -11
